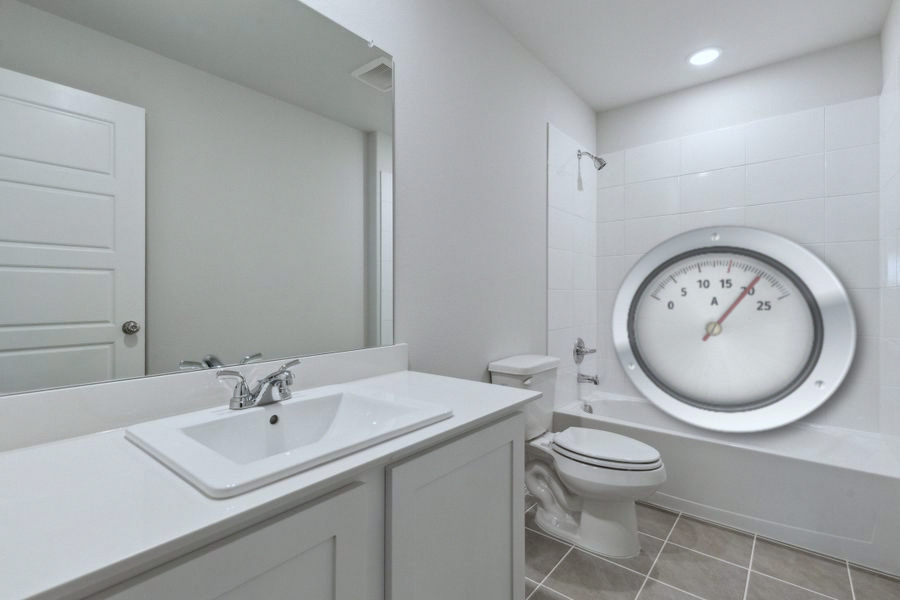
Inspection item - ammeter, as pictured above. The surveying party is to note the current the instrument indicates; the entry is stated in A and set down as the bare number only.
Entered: 20
